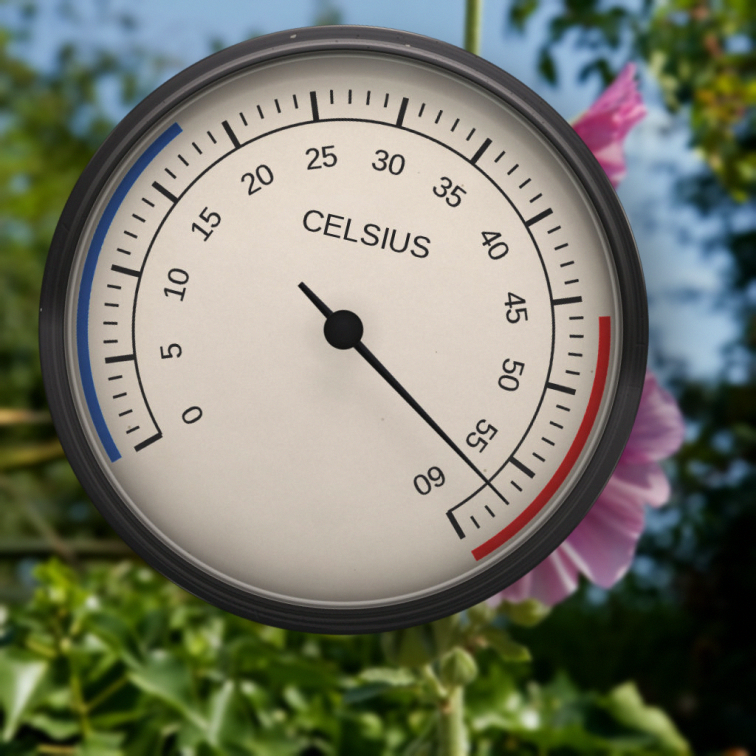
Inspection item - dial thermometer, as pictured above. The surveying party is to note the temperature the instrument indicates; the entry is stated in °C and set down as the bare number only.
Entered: 57
